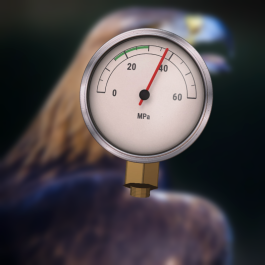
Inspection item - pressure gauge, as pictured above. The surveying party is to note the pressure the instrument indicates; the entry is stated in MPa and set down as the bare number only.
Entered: 37.5
